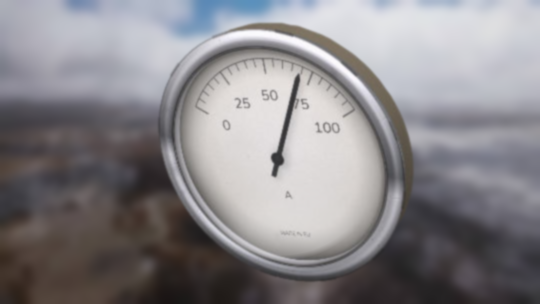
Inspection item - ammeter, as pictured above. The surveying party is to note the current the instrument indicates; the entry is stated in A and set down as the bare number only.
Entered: 70
